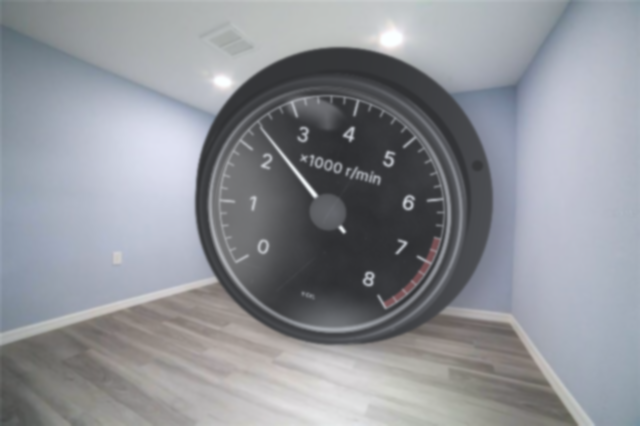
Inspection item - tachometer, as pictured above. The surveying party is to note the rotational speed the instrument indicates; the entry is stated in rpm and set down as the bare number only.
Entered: 2400
